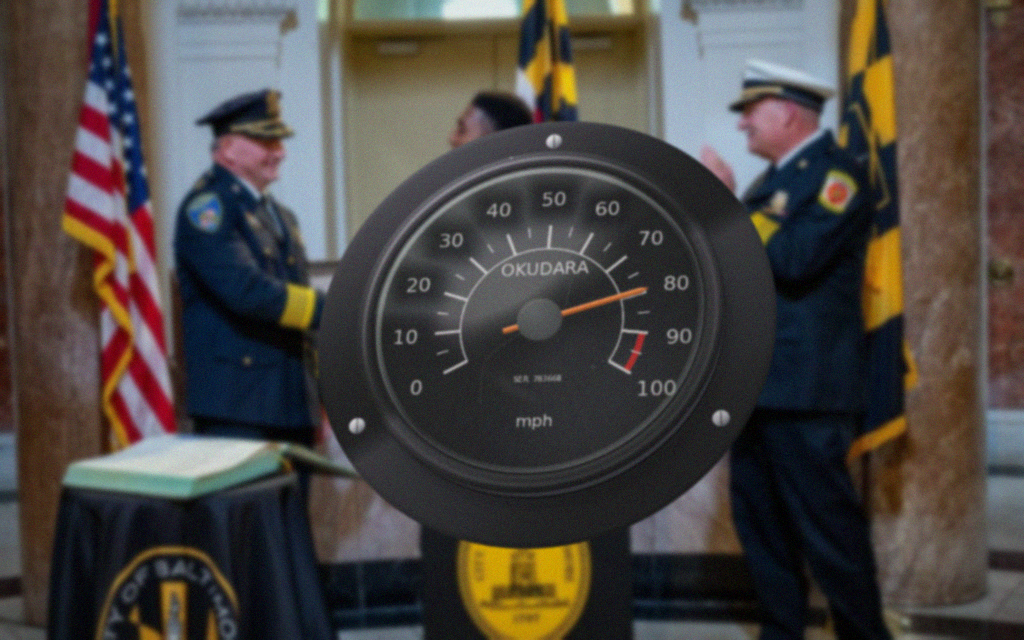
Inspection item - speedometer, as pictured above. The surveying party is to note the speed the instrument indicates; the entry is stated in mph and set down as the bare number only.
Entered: 80
